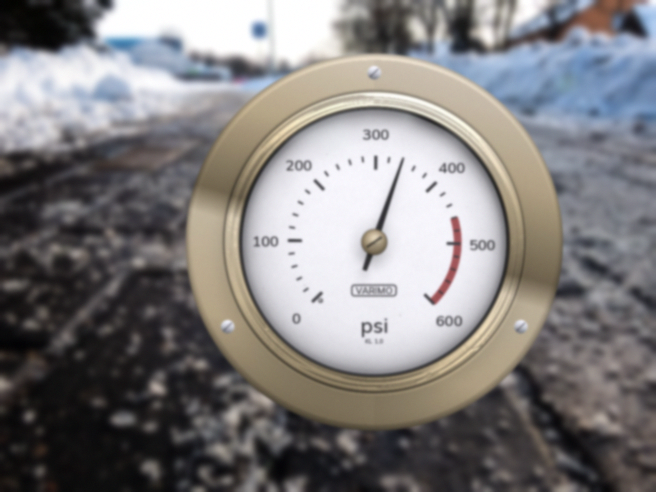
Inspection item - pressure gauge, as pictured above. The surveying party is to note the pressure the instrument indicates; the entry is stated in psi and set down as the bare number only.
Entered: 340
